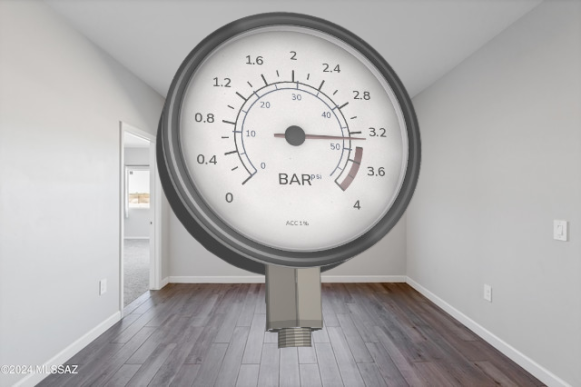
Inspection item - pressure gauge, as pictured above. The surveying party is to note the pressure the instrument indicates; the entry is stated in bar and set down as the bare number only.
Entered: 3.3
